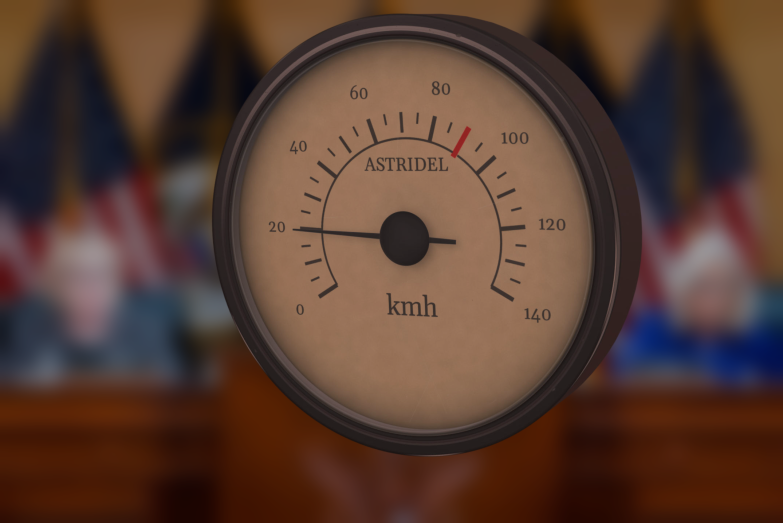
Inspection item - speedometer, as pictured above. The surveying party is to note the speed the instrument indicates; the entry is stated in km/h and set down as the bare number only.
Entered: 20
